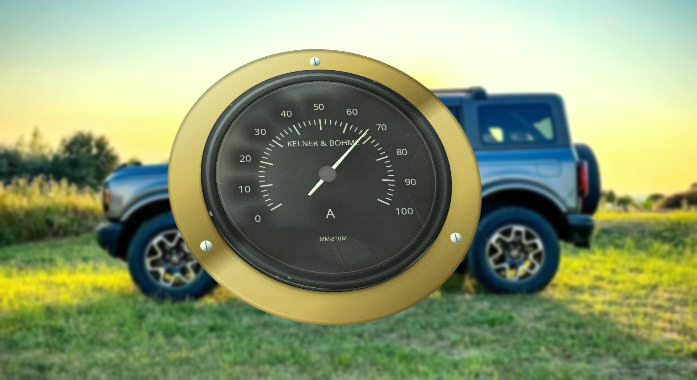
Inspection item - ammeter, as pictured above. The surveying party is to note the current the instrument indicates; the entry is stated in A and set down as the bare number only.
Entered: 68
